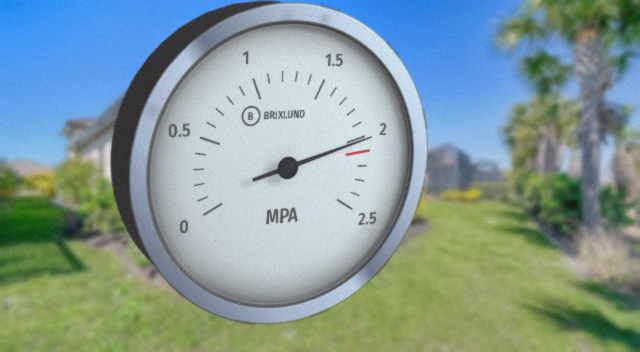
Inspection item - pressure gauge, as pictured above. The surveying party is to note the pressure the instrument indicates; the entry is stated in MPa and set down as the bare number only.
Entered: 2
